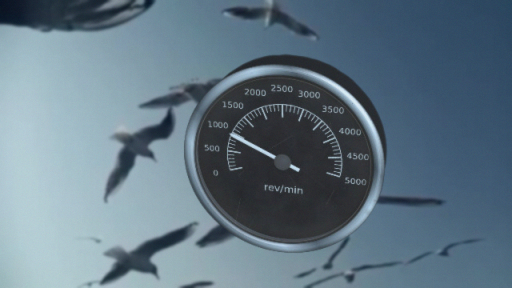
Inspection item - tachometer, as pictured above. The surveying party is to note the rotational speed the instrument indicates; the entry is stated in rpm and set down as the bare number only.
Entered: 1000
